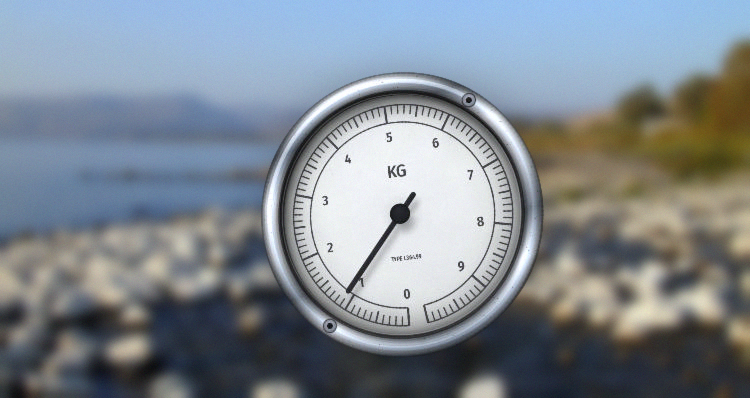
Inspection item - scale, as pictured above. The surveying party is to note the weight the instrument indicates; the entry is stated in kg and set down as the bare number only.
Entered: 1.1
